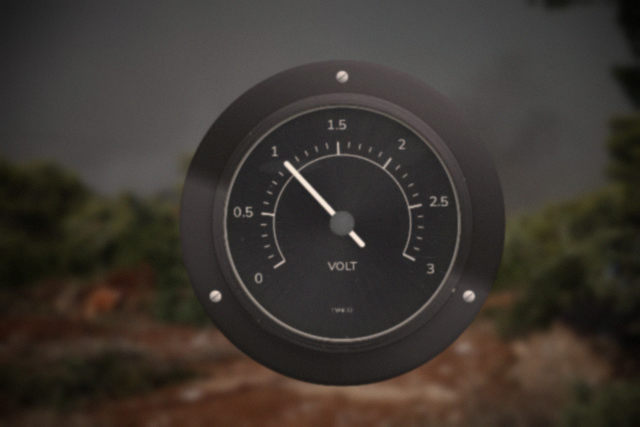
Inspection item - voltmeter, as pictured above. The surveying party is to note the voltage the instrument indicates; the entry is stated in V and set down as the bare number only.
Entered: 1
